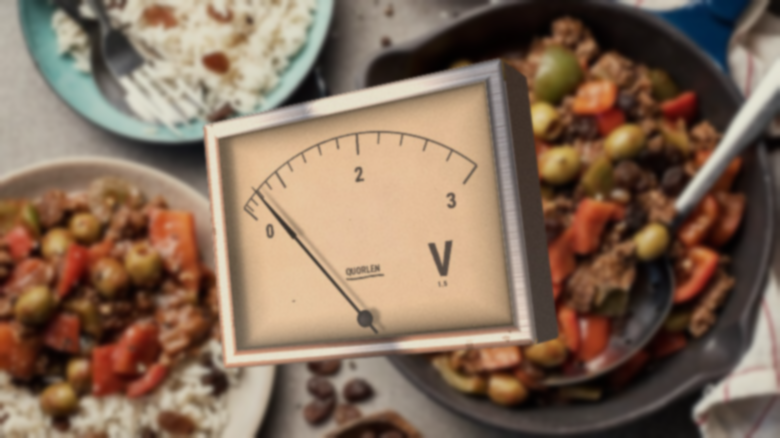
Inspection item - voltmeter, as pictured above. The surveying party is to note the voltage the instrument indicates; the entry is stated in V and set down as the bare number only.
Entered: 0.6
